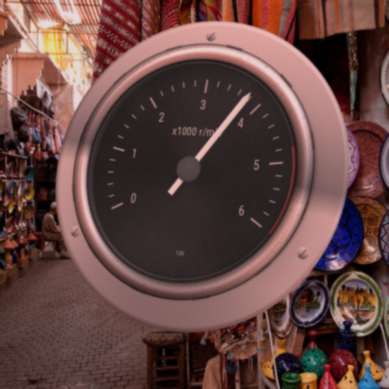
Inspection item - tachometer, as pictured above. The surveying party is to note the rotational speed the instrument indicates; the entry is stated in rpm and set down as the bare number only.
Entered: 3800
